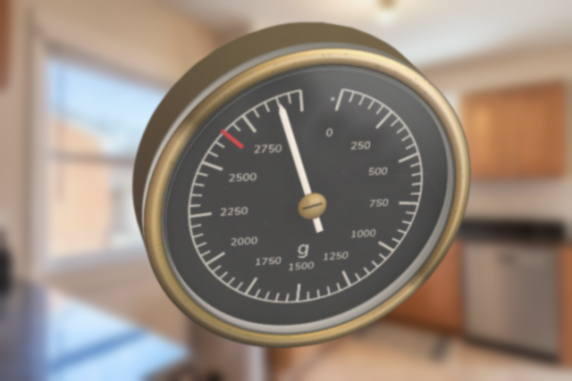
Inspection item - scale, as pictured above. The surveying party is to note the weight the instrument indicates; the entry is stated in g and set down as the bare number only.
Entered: 2900
